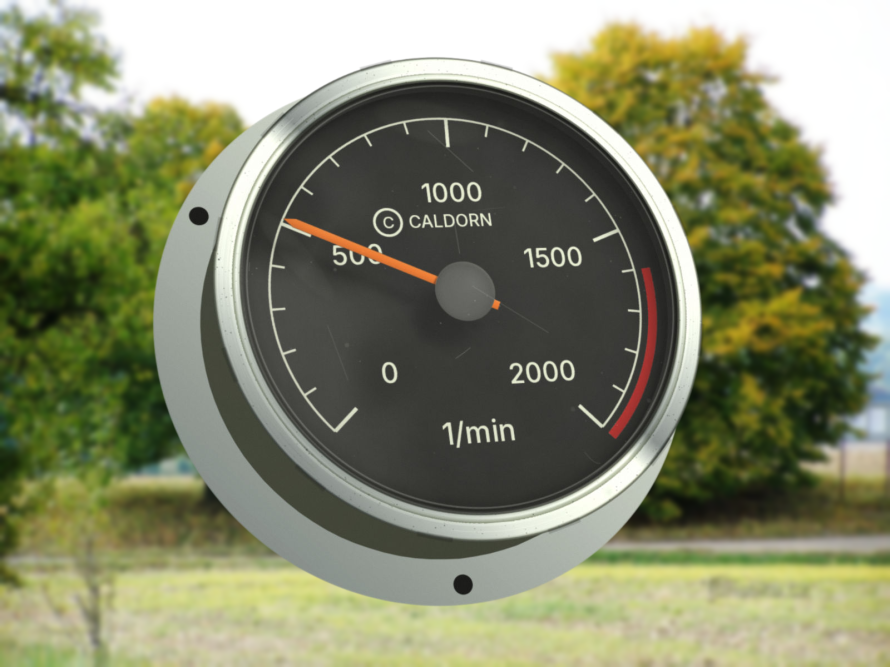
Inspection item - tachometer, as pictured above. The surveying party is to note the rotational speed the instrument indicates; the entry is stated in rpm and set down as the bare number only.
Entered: 500
